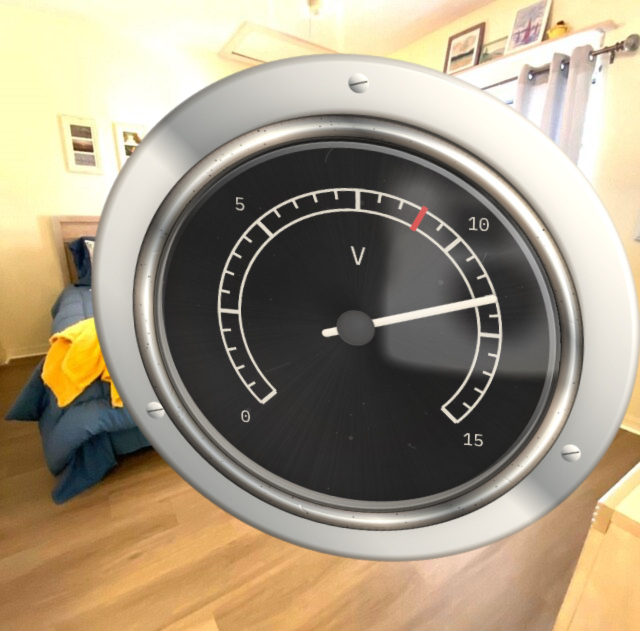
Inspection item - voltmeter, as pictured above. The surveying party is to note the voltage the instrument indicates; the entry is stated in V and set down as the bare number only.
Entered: 11.5
